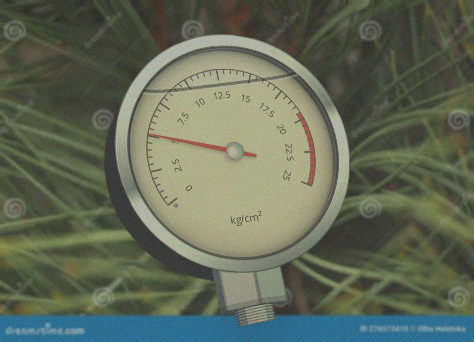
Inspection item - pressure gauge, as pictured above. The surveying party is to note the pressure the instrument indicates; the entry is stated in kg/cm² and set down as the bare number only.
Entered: 5
